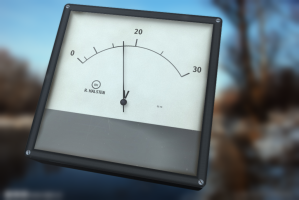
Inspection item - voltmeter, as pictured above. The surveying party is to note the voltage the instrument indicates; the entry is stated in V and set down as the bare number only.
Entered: 17.5
